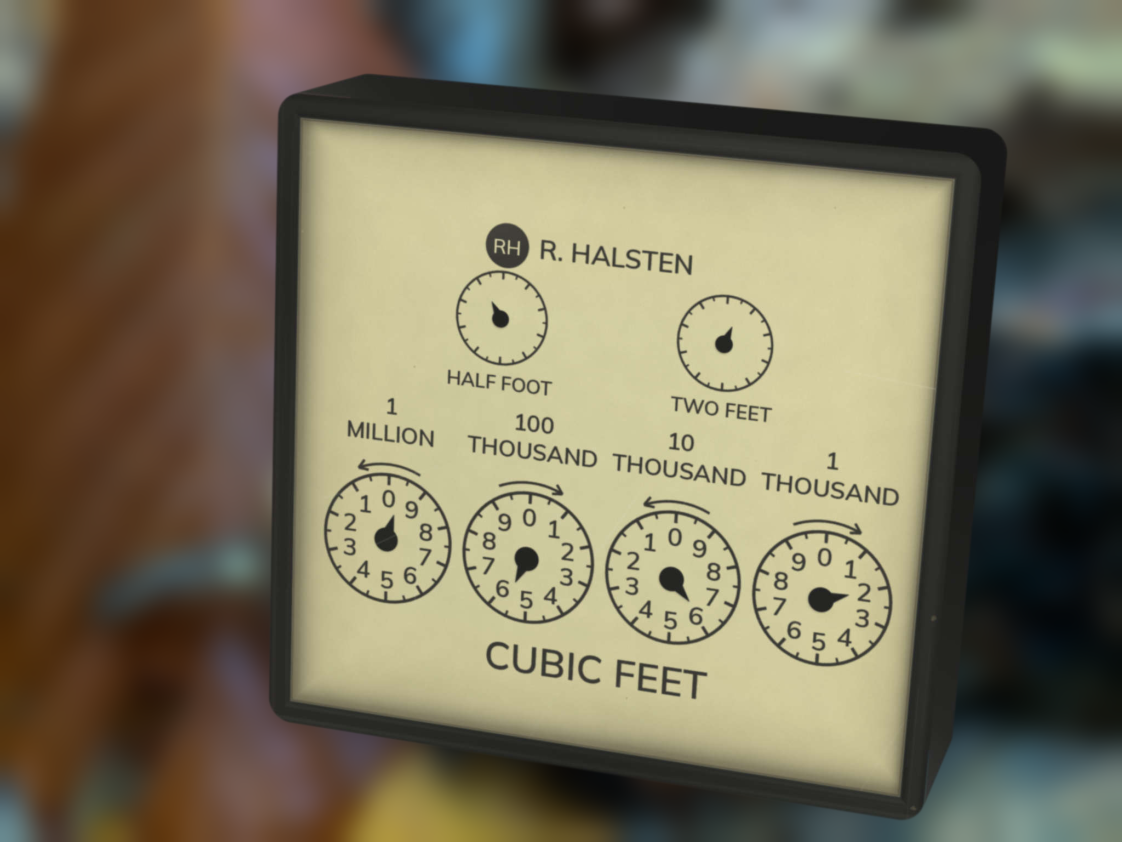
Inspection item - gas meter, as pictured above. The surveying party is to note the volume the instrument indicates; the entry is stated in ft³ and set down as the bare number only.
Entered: 956200
